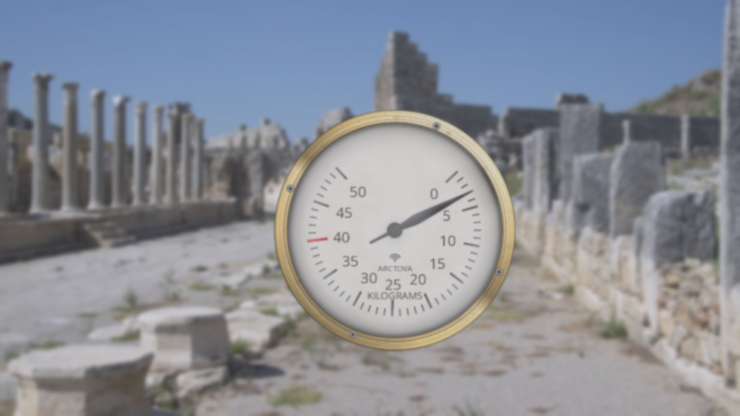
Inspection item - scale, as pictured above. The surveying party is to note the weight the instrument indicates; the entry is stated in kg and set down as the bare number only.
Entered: 3
